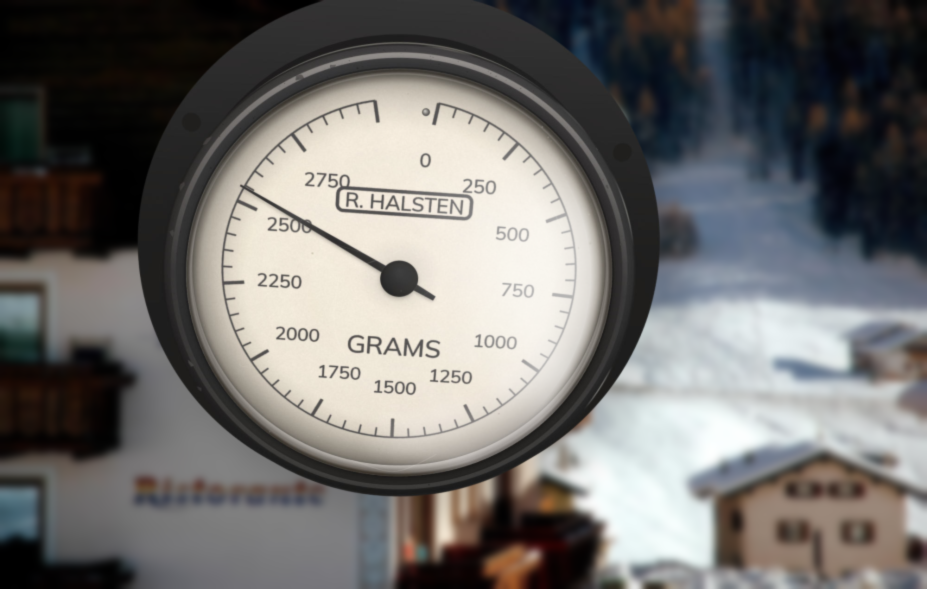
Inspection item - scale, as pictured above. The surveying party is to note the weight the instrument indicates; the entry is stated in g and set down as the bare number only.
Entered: 2550
